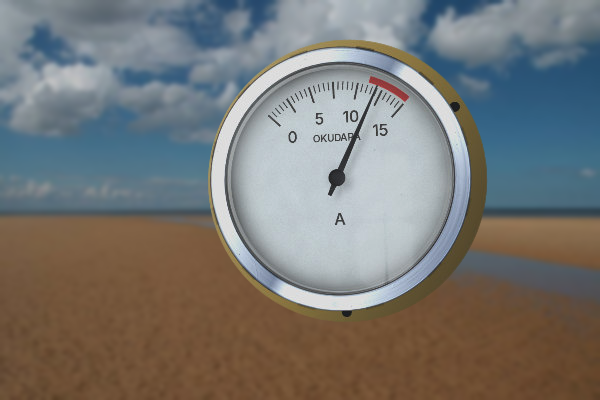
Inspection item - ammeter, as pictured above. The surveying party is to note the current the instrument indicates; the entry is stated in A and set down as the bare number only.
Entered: 12
